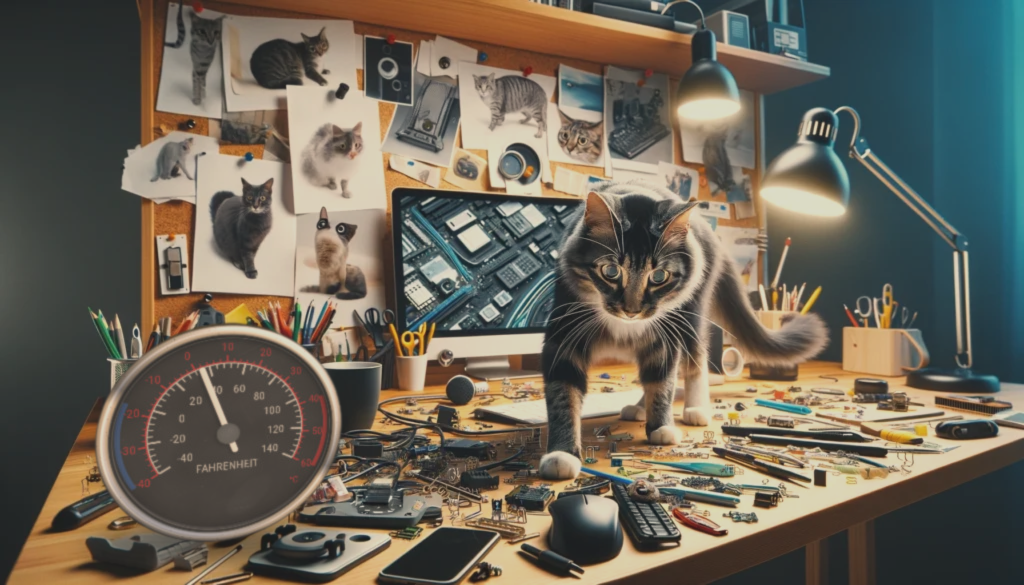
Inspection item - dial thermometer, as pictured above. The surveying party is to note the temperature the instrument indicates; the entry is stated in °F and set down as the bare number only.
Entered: 36
